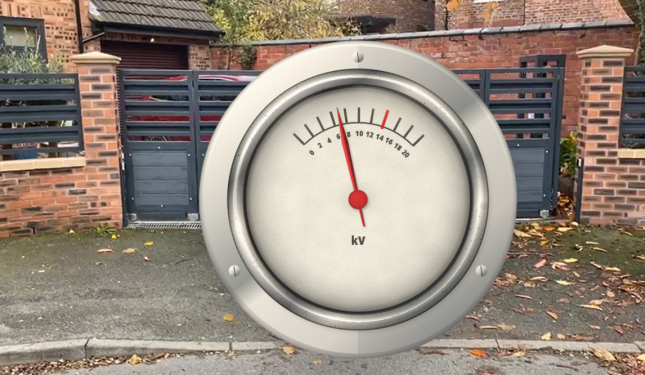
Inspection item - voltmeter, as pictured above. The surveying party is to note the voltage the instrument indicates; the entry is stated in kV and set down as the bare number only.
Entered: 7
